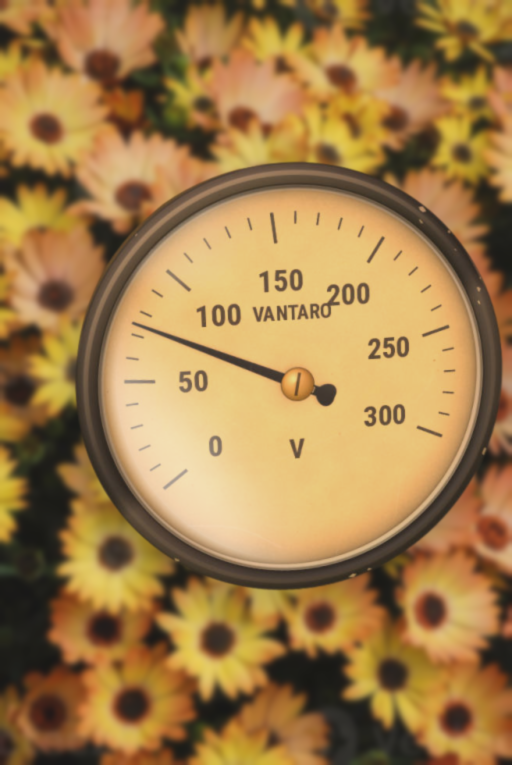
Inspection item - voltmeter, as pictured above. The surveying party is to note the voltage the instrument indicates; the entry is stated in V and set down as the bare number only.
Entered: 75
